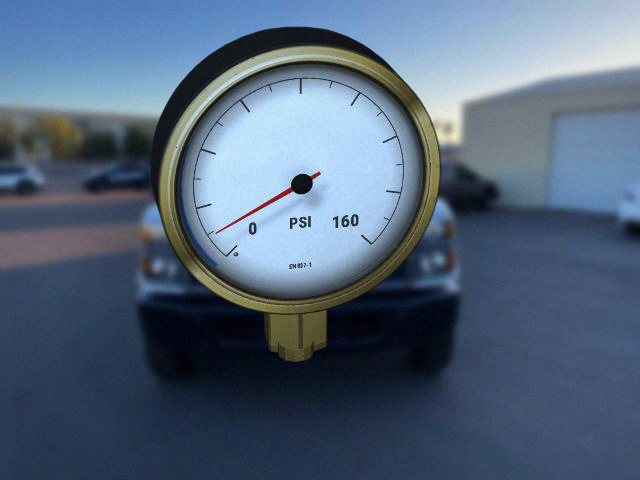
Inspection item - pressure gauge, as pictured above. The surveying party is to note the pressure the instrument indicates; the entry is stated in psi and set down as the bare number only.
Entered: 10
